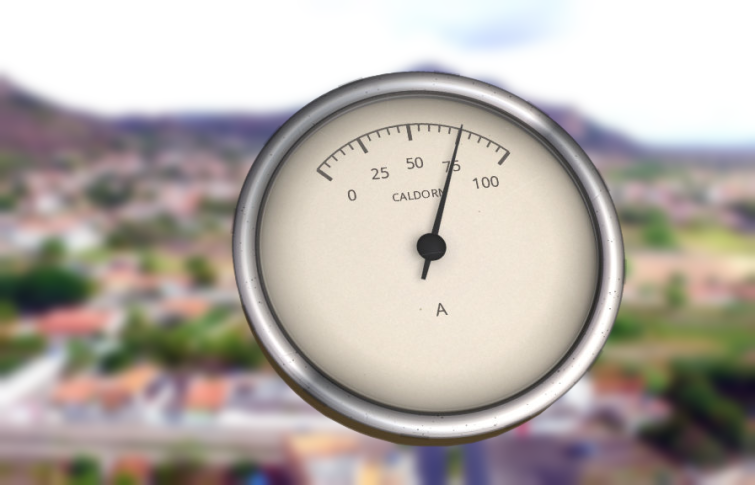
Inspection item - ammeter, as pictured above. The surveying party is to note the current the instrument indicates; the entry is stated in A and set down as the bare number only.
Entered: 75
